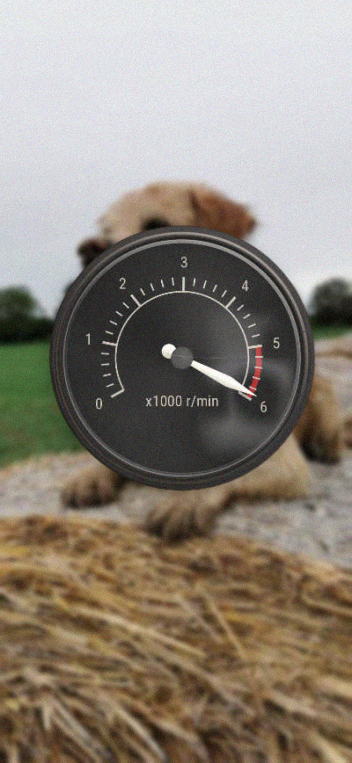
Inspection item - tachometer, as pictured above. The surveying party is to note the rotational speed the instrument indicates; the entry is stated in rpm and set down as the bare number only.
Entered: 5900
